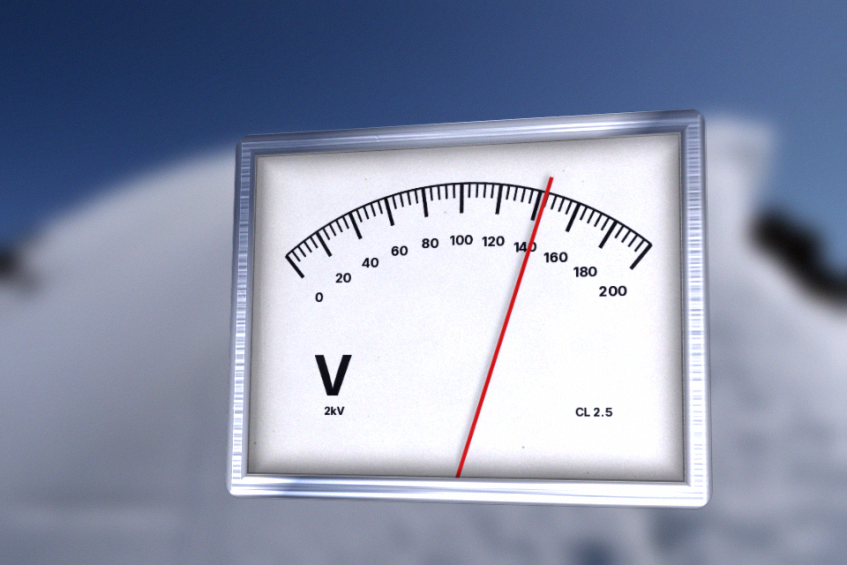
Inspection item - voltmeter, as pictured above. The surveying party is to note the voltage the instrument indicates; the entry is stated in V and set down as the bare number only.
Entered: 144
